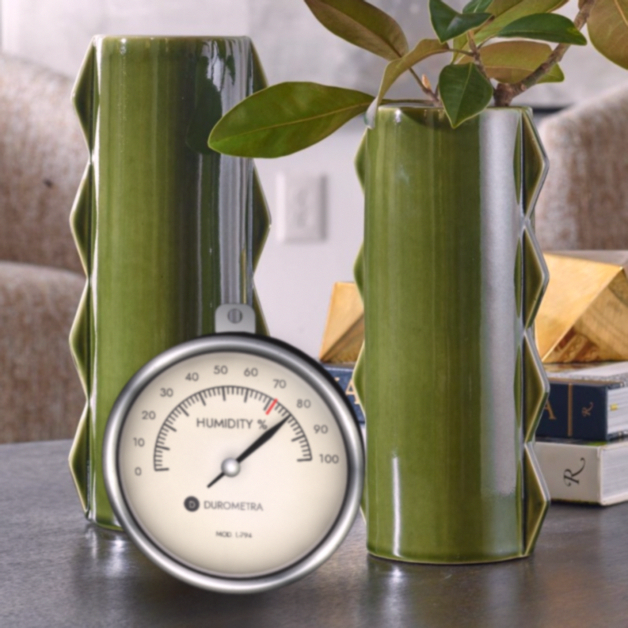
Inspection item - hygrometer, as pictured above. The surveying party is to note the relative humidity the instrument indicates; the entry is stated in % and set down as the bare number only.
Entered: 80
